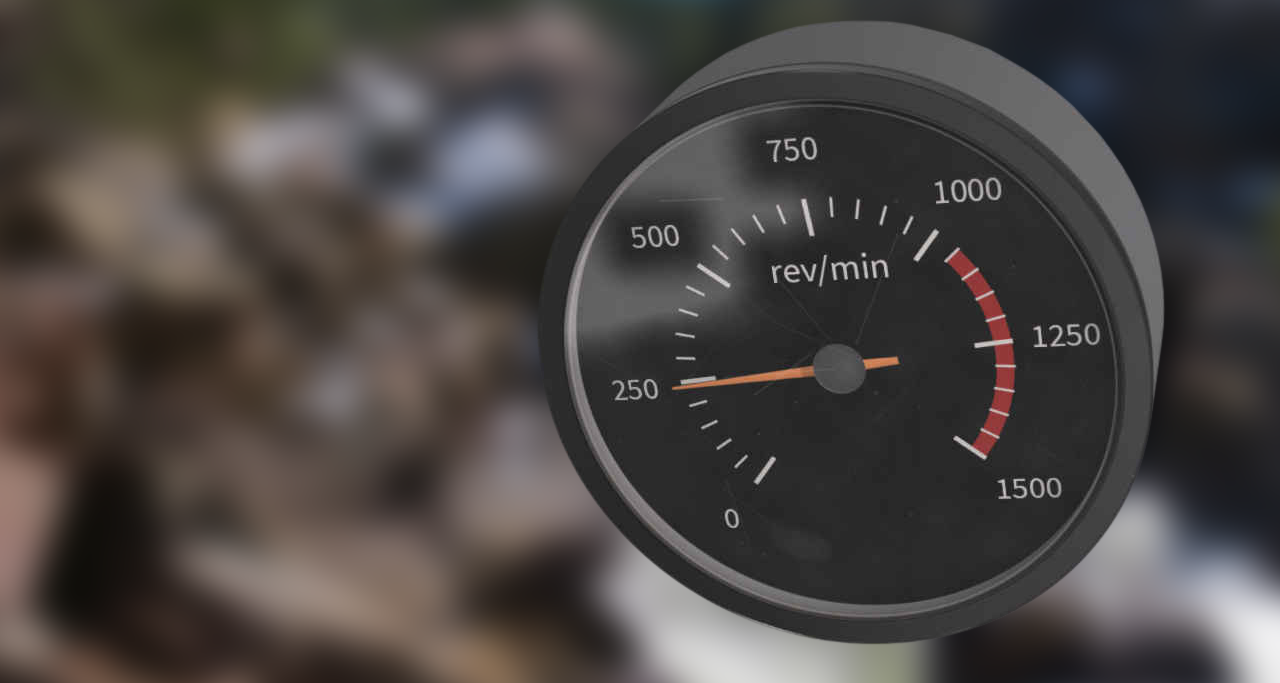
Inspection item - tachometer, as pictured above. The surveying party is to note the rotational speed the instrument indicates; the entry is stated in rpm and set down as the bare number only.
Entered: 250
